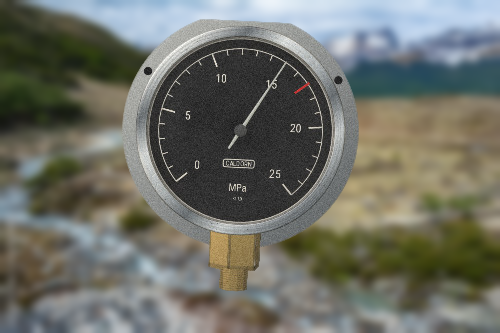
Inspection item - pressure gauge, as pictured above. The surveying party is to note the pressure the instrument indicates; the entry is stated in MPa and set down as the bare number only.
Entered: 15
